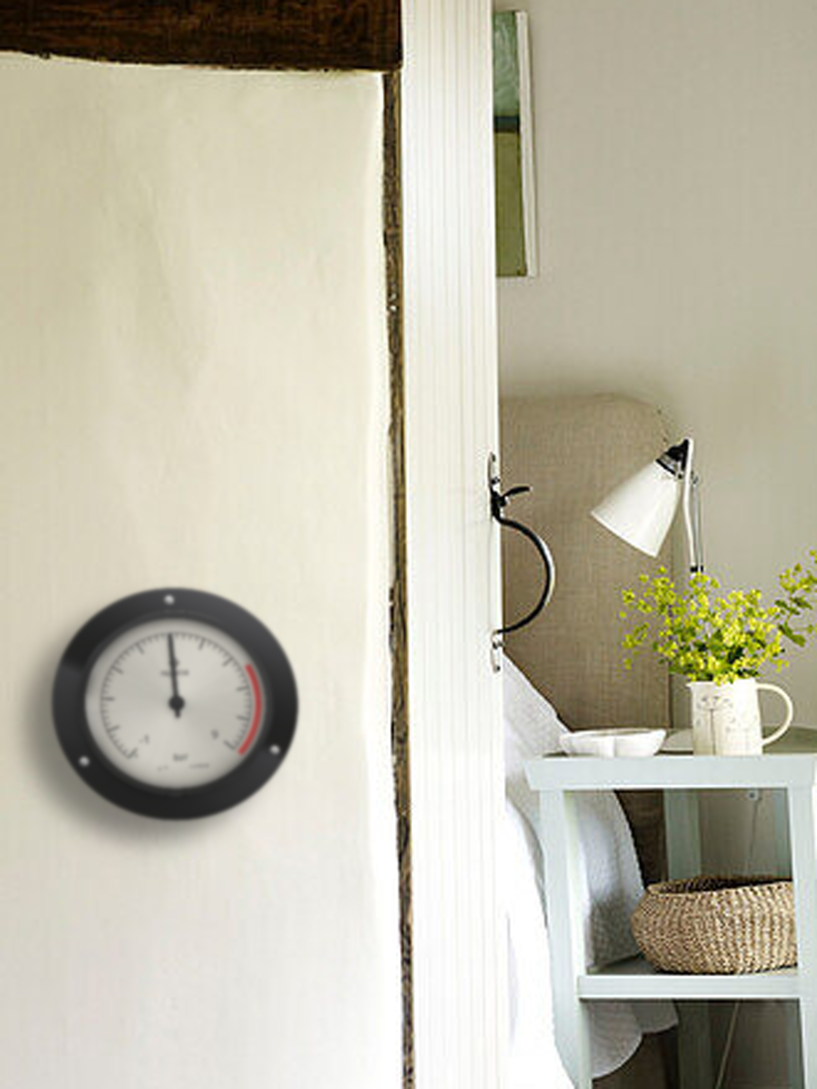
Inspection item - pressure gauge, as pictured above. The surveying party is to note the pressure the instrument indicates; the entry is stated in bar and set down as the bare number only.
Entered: 4
